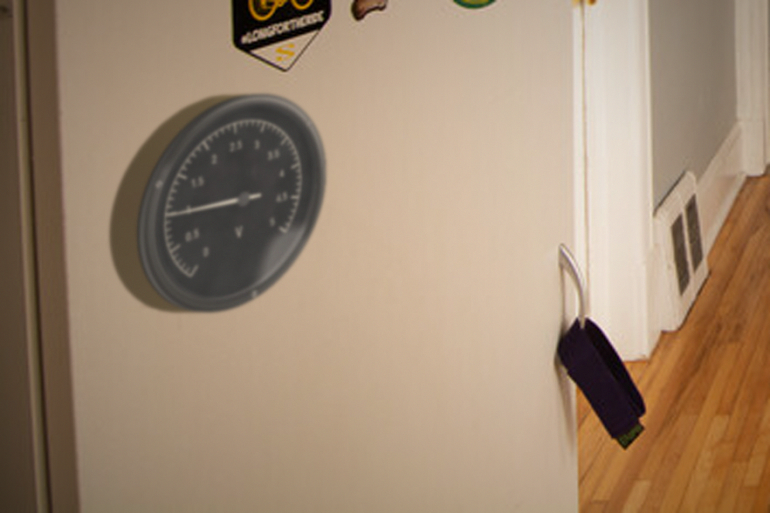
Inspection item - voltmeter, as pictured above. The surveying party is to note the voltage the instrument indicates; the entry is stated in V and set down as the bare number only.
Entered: 1
